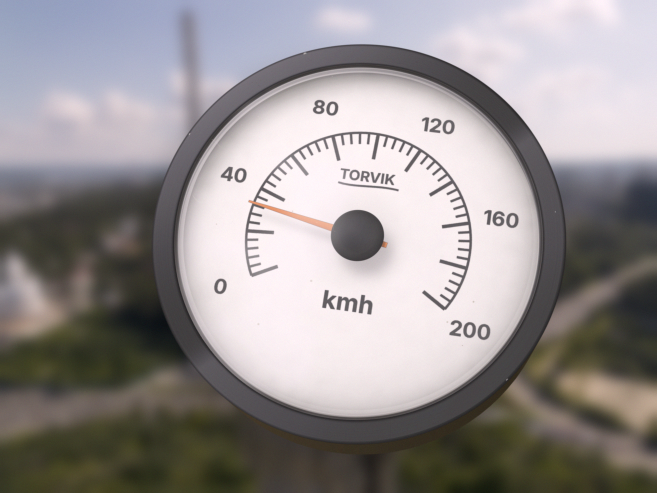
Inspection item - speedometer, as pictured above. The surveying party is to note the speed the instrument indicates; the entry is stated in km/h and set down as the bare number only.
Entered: 32
